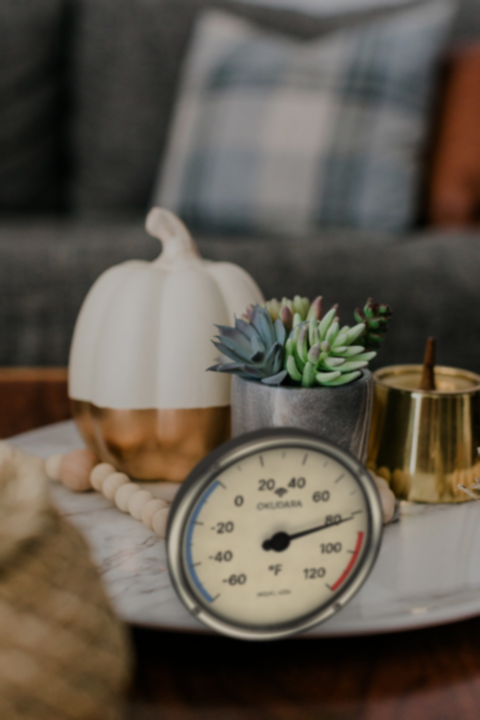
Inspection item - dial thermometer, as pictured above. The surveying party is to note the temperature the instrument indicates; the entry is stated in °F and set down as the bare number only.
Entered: 80
